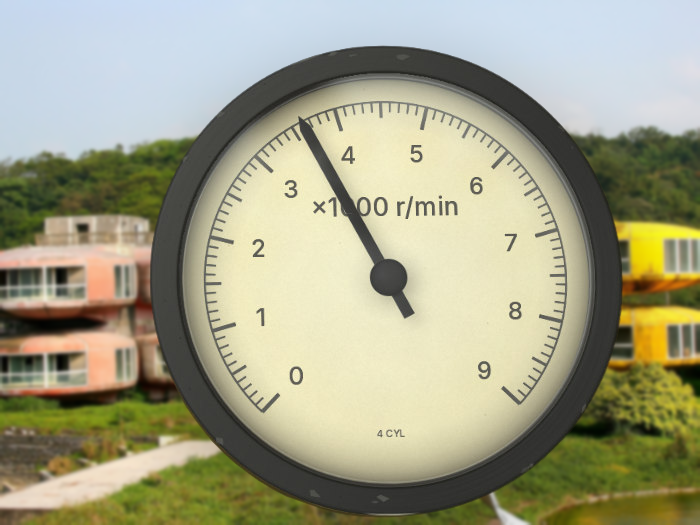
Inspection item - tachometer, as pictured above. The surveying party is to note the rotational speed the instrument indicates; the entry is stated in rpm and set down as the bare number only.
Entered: 3600
